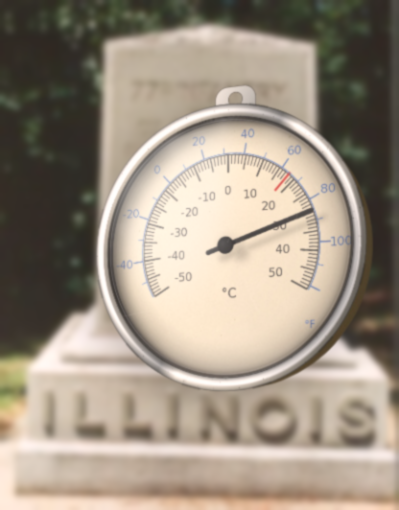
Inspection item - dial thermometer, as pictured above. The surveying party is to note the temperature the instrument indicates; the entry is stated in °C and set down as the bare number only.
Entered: 30
